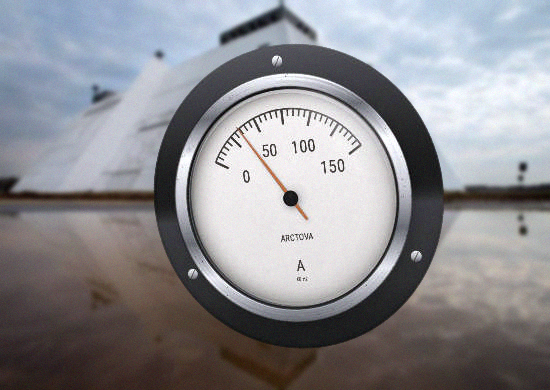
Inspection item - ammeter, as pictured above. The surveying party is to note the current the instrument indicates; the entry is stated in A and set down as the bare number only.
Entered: 35
